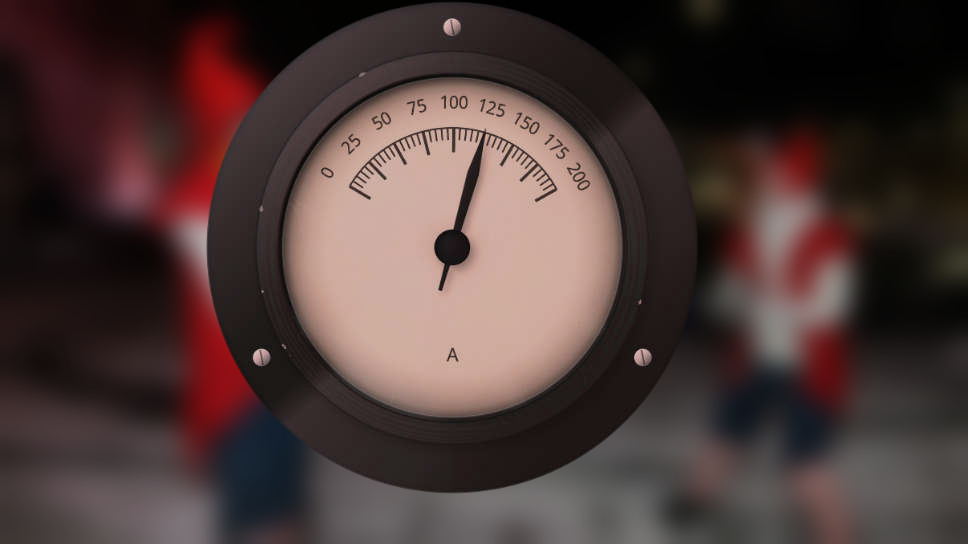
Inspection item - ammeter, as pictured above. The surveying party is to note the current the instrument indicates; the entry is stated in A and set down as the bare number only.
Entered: 125
